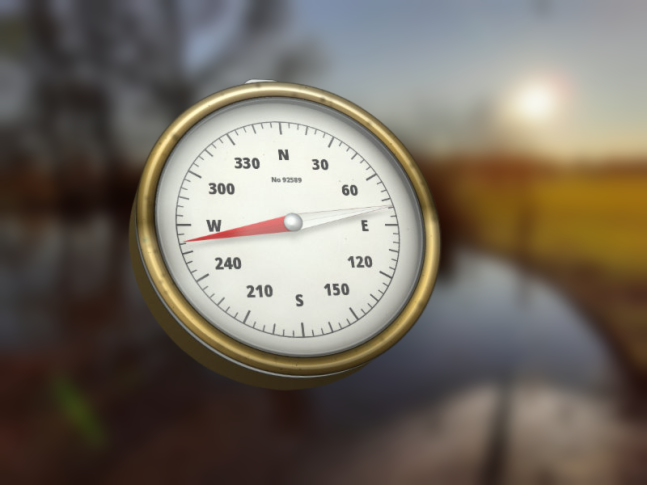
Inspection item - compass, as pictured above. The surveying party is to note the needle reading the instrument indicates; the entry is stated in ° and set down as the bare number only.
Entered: 260
